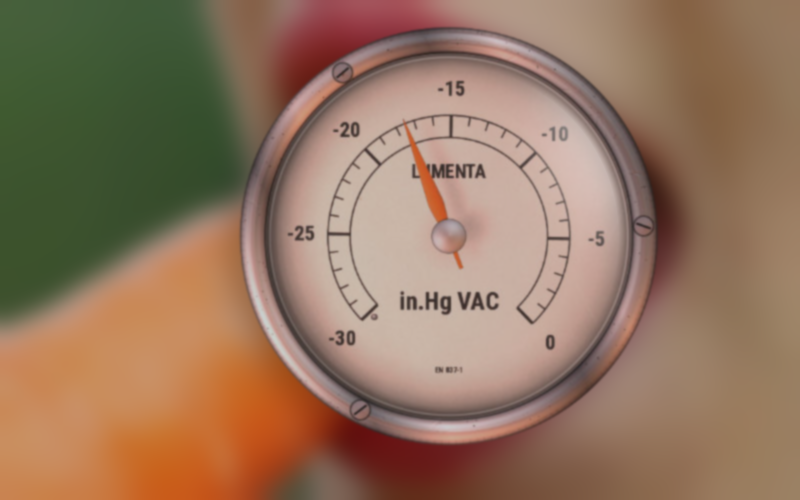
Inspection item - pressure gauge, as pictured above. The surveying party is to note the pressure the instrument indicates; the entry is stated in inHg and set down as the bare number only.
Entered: -17.5
